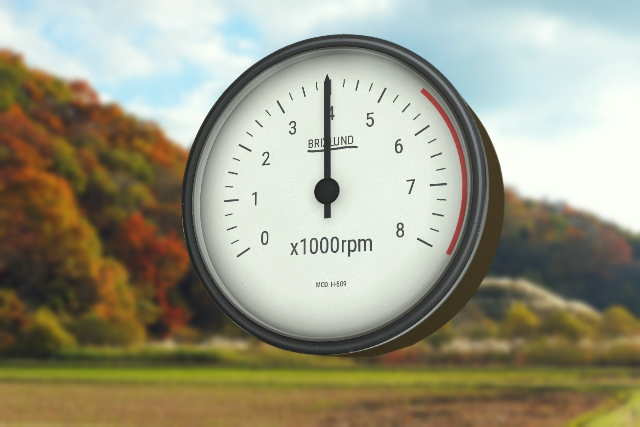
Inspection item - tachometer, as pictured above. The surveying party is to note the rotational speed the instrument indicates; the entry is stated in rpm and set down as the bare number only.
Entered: 4000
